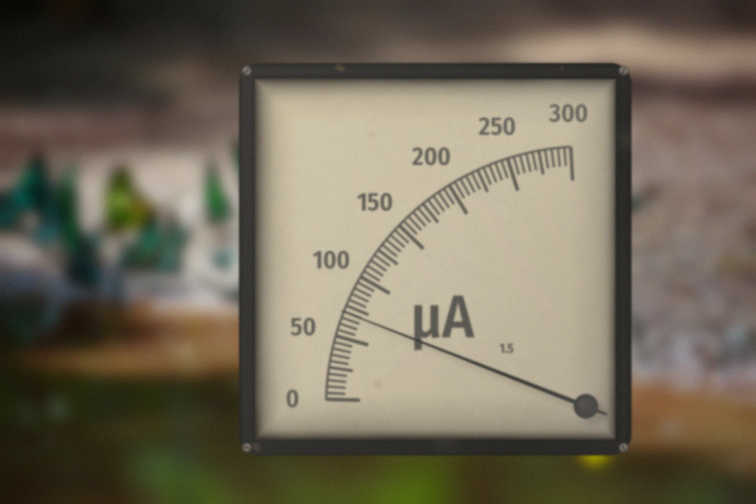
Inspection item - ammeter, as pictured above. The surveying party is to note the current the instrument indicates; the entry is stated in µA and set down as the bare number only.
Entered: 70
